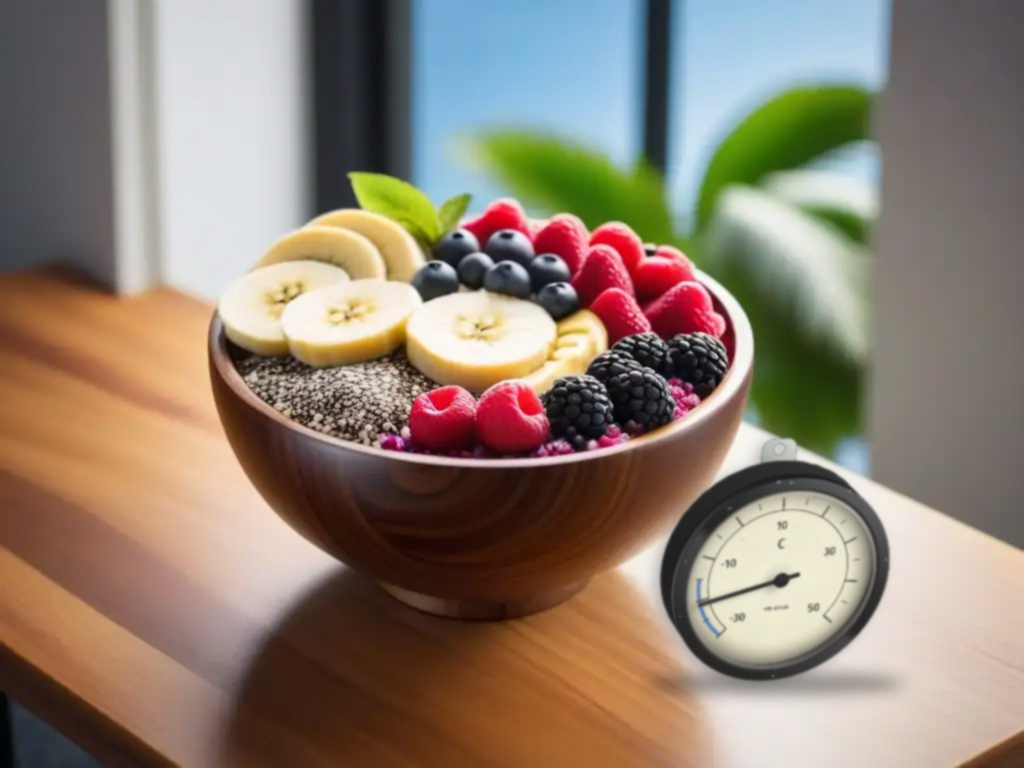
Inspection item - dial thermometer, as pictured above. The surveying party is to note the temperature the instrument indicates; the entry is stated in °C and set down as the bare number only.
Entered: -20
